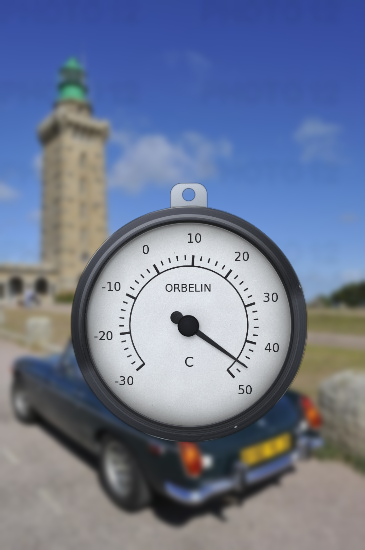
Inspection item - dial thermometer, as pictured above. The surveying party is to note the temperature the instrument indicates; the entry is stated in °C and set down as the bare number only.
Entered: 46
